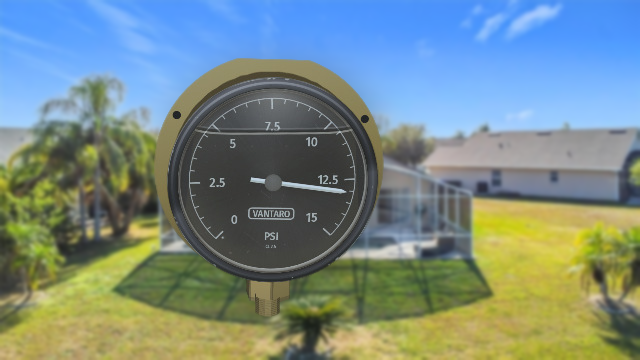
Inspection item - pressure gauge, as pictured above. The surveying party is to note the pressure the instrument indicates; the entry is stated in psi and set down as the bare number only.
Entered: 13
